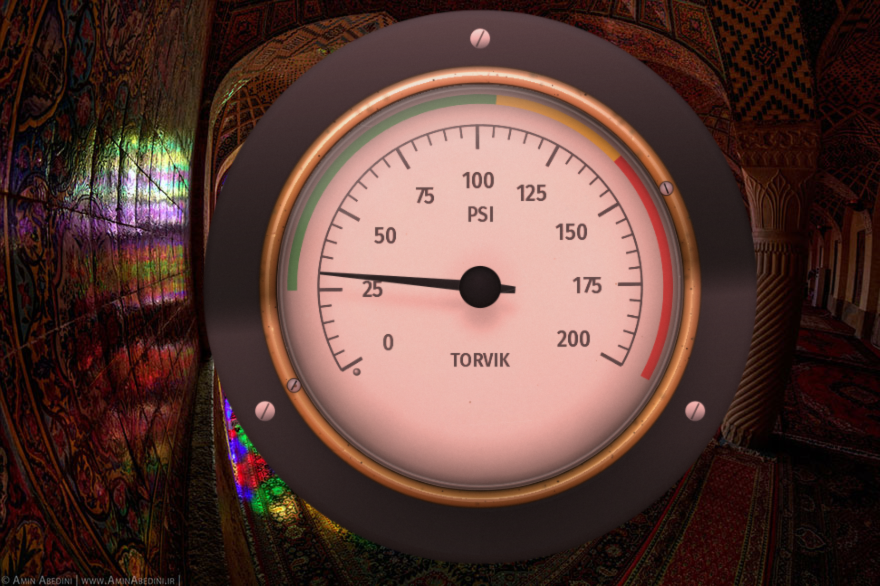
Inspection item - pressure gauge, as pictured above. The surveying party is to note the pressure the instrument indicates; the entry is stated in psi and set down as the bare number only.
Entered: 30
